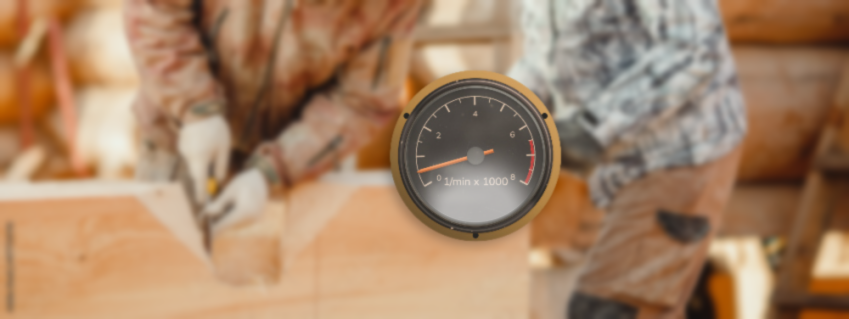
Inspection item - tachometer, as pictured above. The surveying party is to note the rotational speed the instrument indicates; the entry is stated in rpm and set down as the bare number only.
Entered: 500
